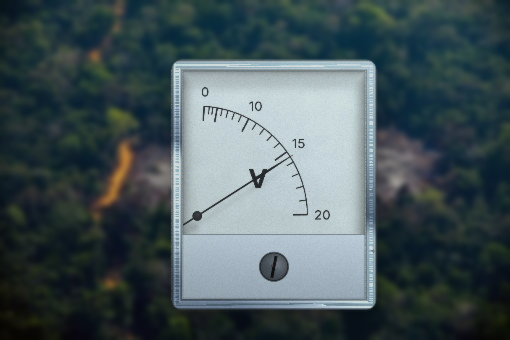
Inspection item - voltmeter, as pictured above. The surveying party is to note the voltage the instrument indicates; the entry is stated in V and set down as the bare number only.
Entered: 15.5
